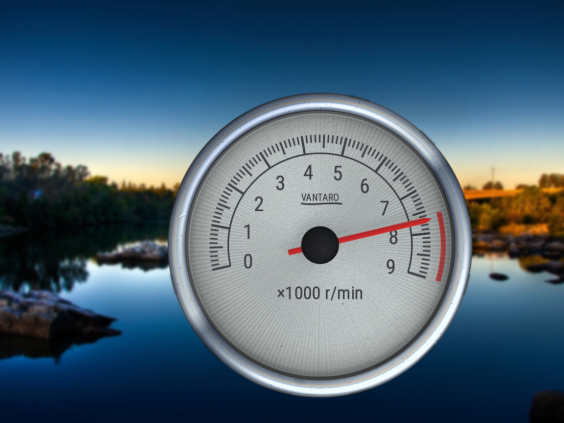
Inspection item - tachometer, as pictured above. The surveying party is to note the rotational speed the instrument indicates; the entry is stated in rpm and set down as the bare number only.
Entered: 7700
